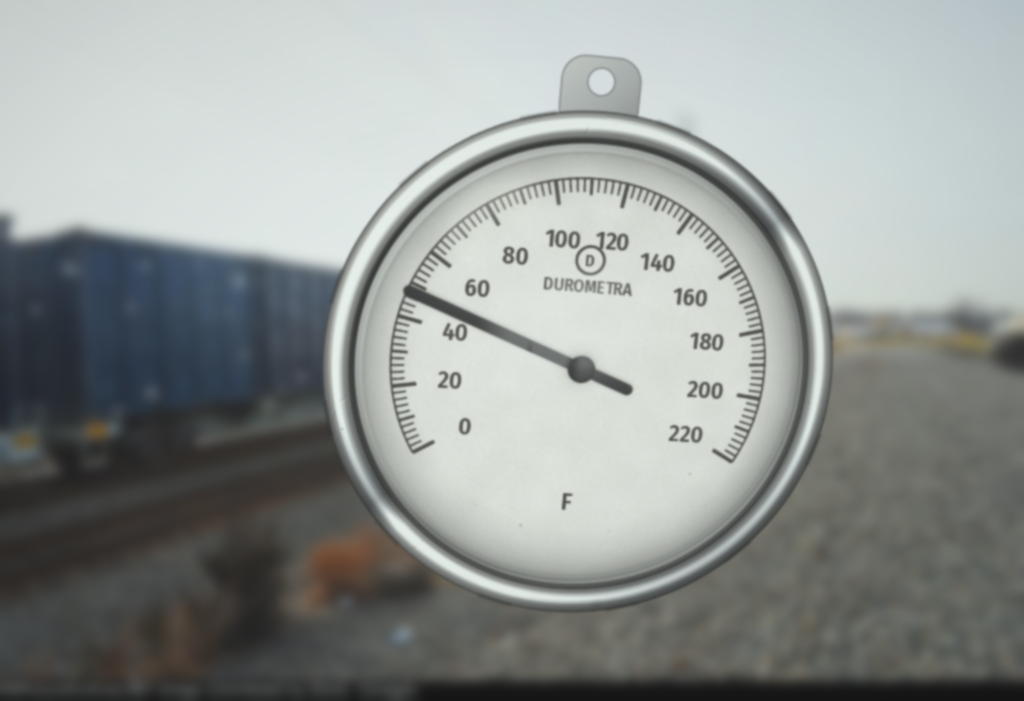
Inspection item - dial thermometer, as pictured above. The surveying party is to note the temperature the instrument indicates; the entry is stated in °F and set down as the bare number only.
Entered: 48
